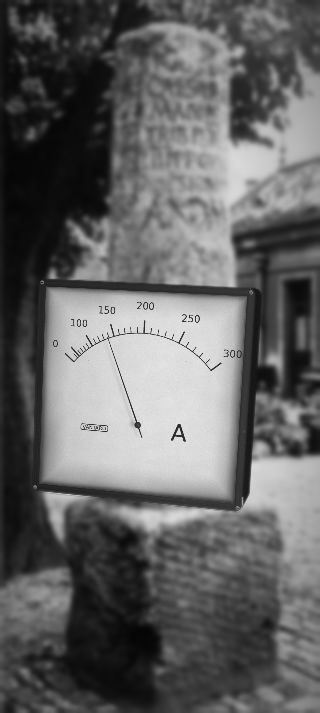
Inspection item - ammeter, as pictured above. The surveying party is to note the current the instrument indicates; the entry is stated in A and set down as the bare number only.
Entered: 140
